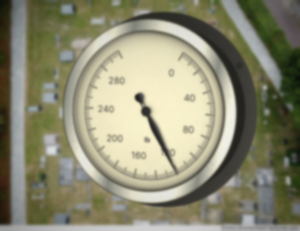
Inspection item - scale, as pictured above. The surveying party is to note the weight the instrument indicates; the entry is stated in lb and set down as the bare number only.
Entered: 120
